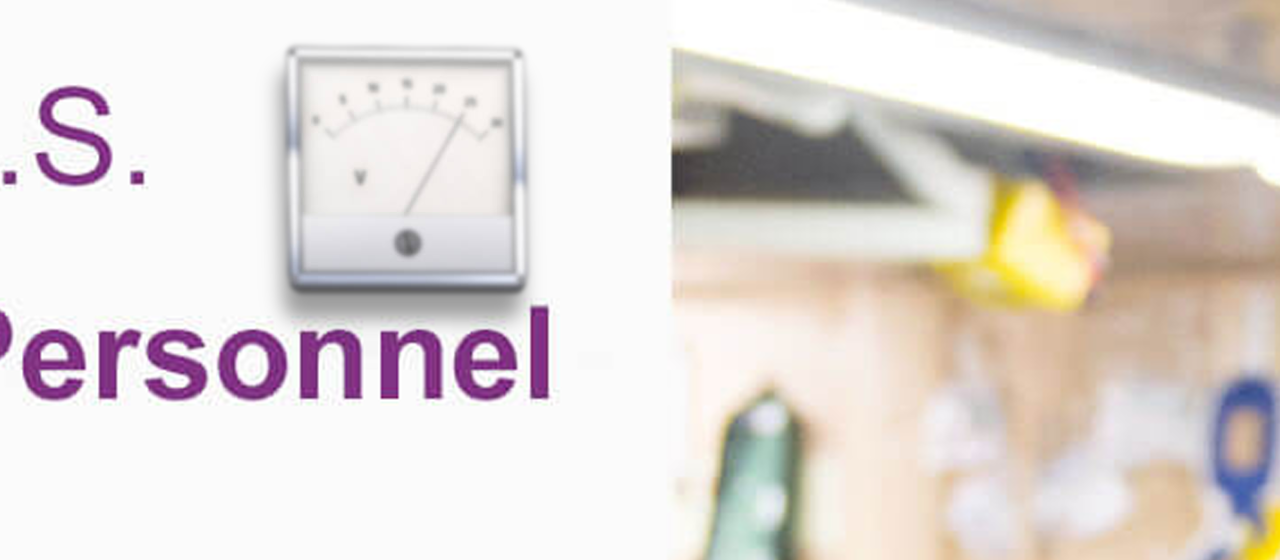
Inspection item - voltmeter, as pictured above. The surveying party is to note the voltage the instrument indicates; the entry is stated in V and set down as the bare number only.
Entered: 25
